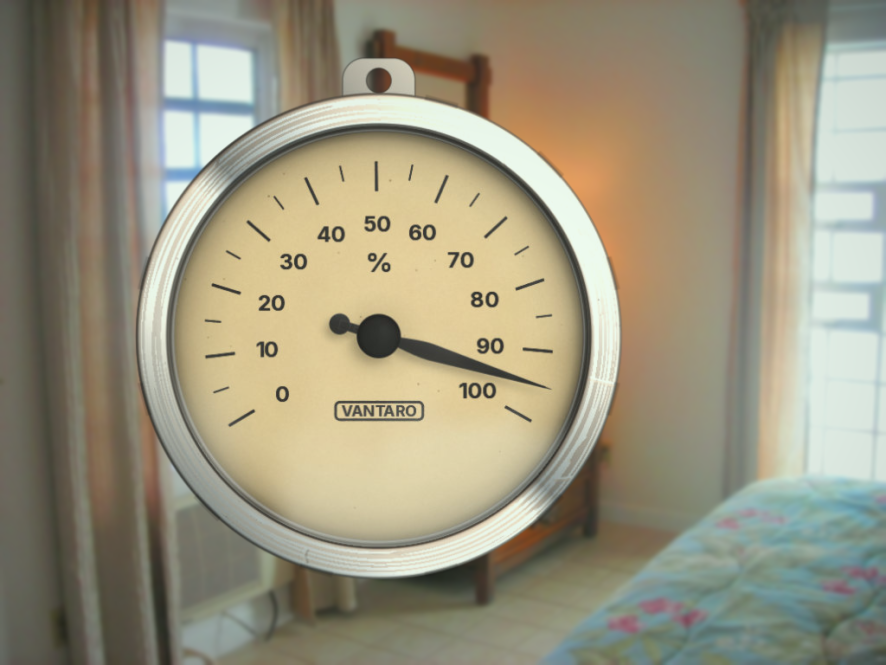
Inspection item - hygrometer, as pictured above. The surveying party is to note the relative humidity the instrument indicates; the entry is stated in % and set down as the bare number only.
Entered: 95
